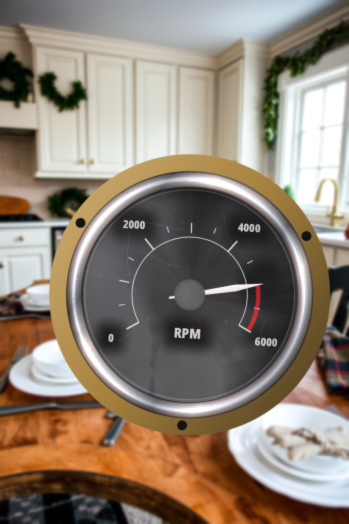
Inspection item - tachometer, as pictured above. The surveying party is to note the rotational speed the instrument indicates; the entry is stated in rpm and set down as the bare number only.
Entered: 5000
